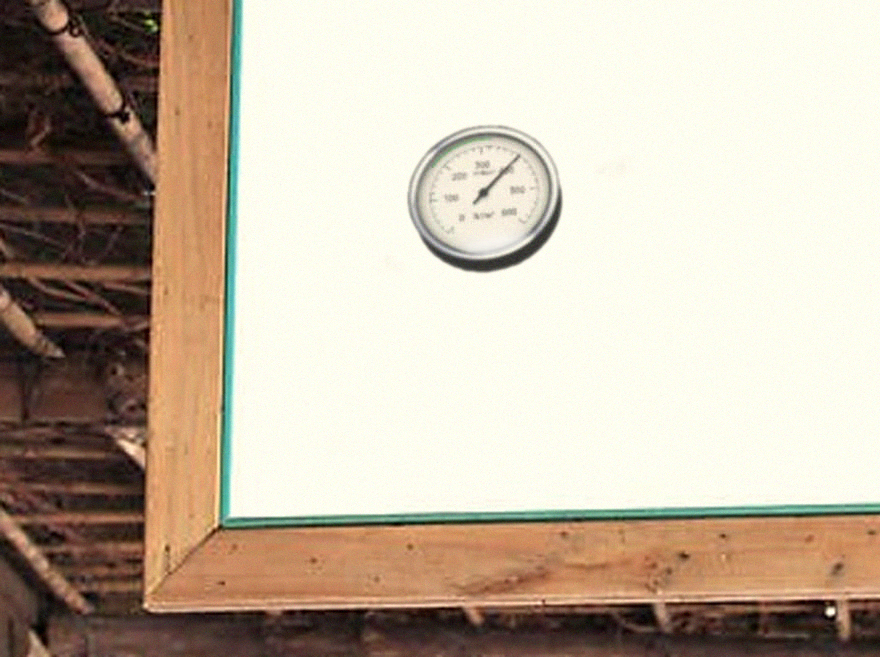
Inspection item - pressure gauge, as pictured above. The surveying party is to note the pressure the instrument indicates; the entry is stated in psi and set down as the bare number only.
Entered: 400
